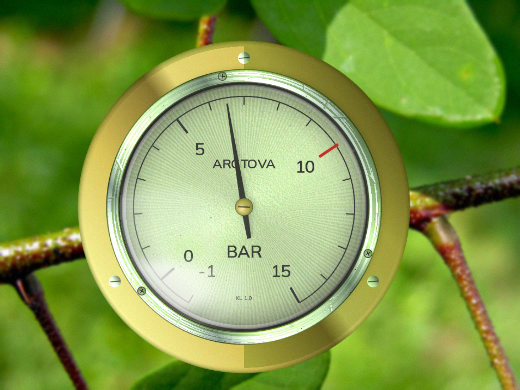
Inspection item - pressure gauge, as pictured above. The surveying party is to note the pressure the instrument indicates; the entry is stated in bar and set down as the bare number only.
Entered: 6.5
